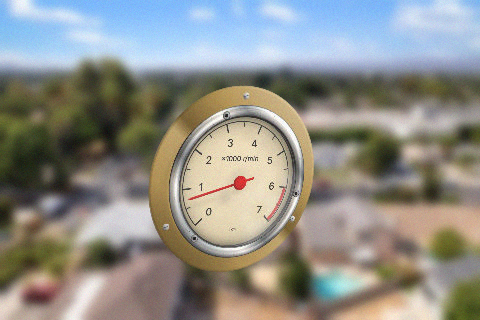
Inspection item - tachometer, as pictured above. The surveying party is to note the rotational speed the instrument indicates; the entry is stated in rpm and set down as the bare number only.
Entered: 750
